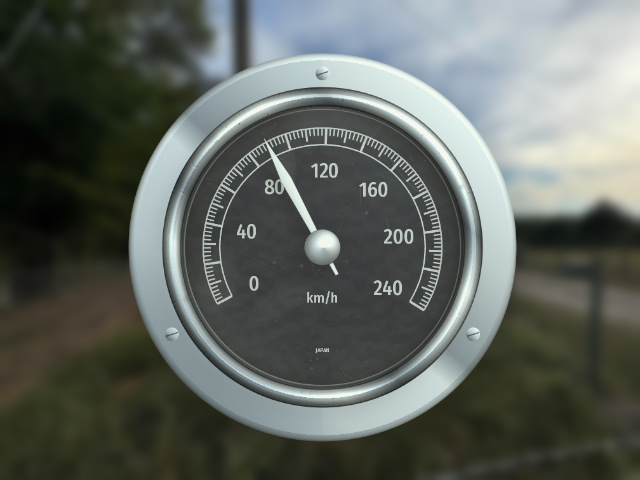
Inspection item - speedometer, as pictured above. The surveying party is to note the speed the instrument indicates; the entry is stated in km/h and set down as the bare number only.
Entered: 90
